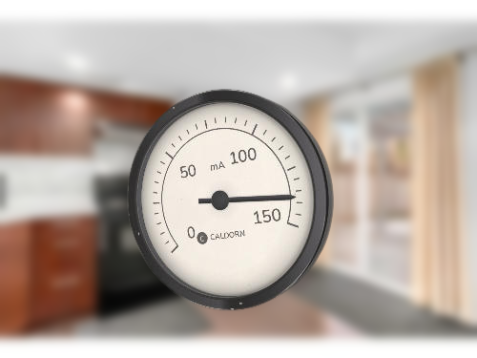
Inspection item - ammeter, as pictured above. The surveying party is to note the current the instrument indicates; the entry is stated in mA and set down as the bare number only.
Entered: 137.5
